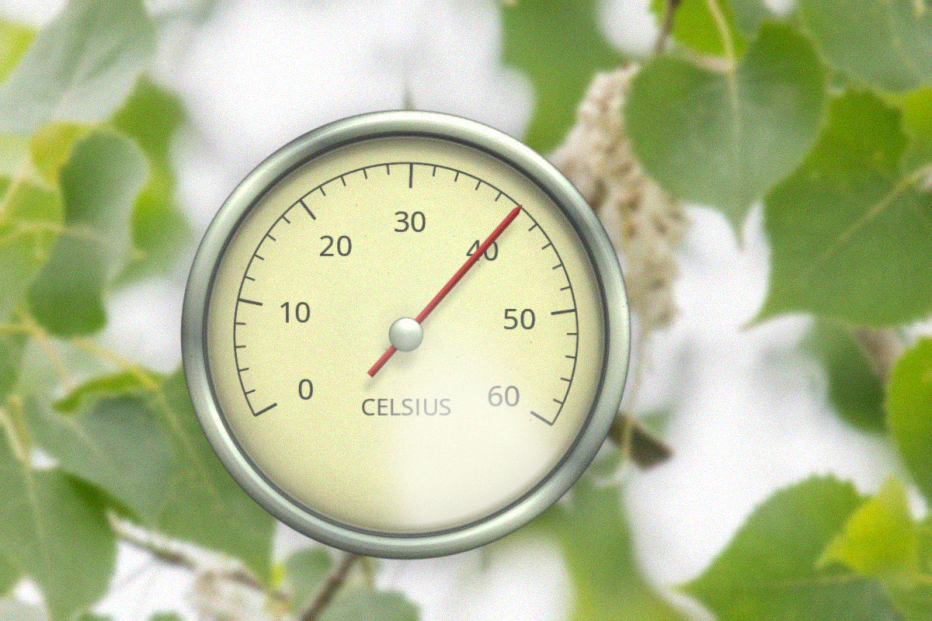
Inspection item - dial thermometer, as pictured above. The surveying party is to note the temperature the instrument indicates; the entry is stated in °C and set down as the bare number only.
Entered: 40
